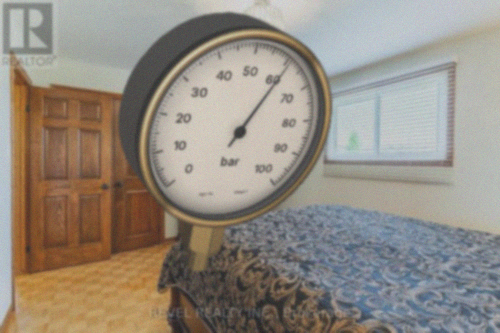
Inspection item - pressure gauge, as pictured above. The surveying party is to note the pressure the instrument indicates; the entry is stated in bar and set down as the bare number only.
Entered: 60
